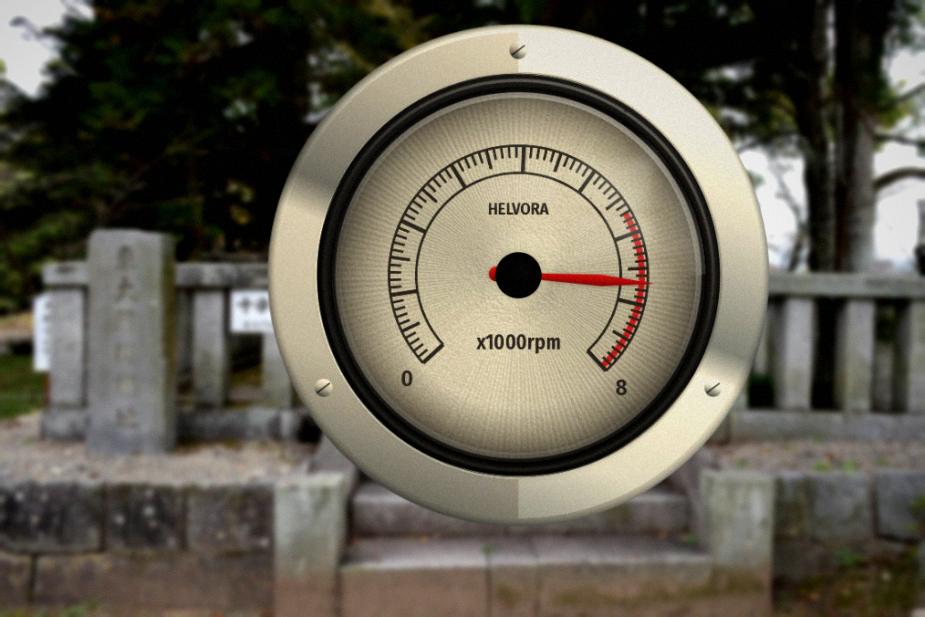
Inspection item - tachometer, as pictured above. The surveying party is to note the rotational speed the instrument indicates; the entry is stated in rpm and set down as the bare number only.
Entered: 6700
